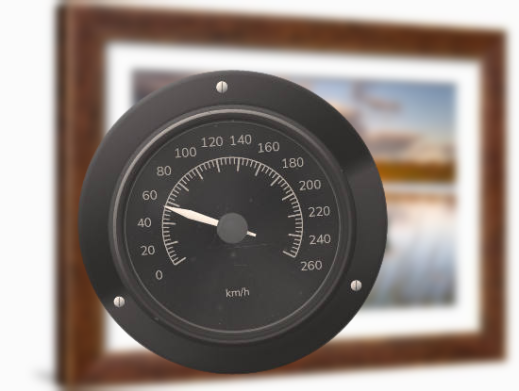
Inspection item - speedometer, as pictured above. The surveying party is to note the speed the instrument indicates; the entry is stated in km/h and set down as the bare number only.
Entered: 56
